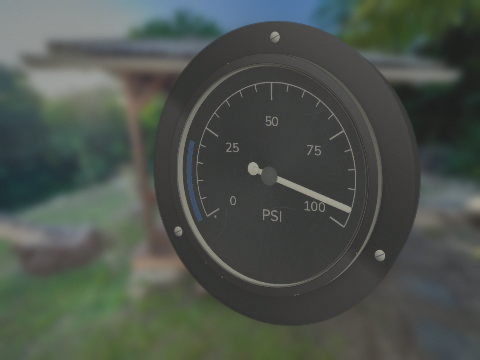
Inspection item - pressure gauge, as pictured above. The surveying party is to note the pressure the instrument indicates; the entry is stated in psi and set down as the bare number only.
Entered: 95
